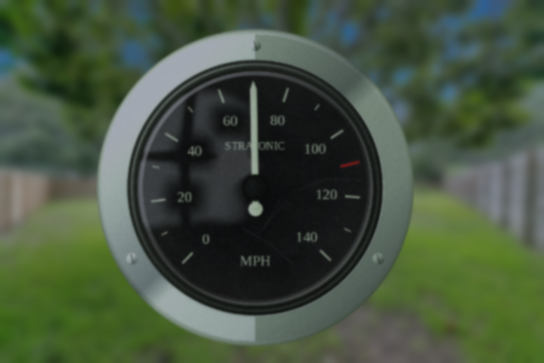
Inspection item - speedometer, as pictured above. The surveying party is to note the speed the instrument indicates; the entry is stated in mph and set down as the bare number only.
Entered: 70
